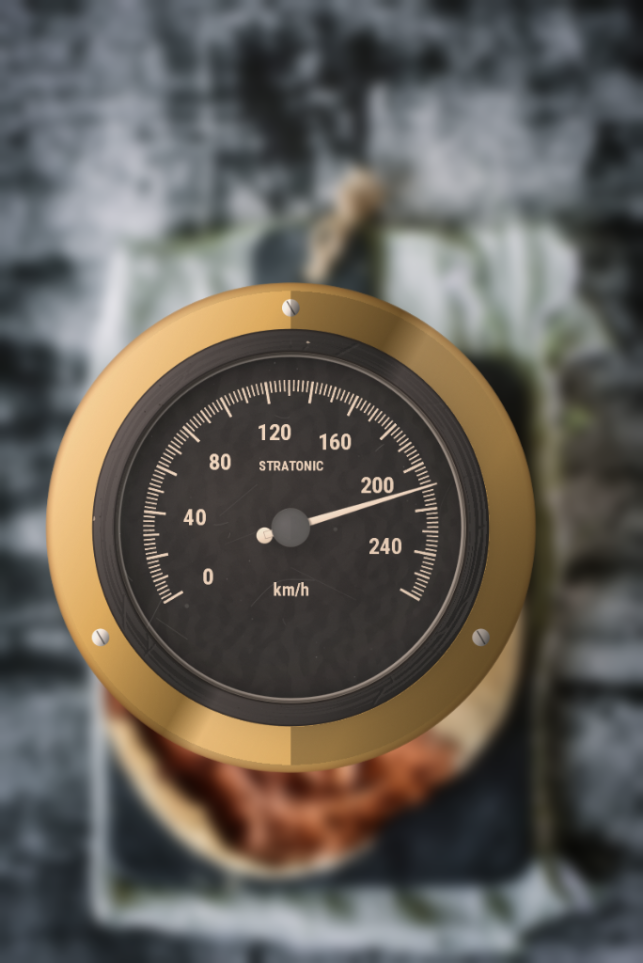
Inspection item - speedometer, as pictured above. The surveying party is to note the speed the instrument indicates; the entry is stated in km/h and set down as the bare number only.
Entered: 210
